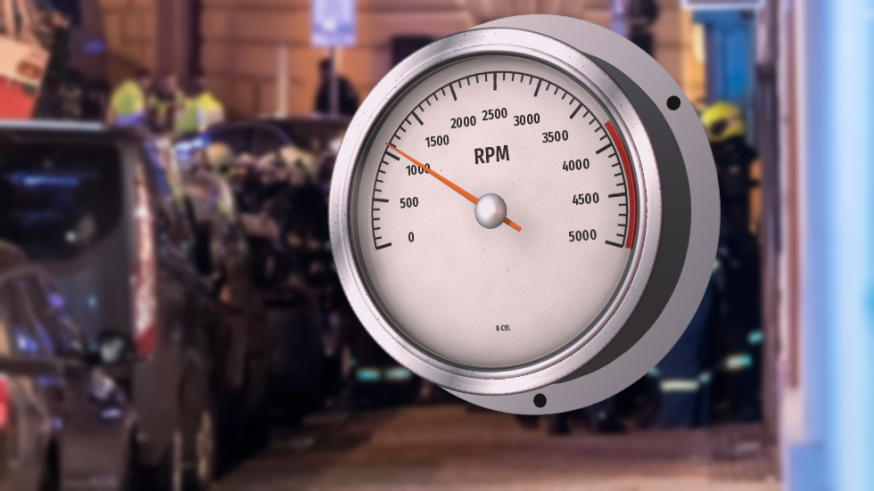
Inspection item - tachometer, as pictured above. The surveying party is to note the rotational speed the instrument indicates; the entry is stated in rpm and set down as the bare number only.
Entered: 1100
